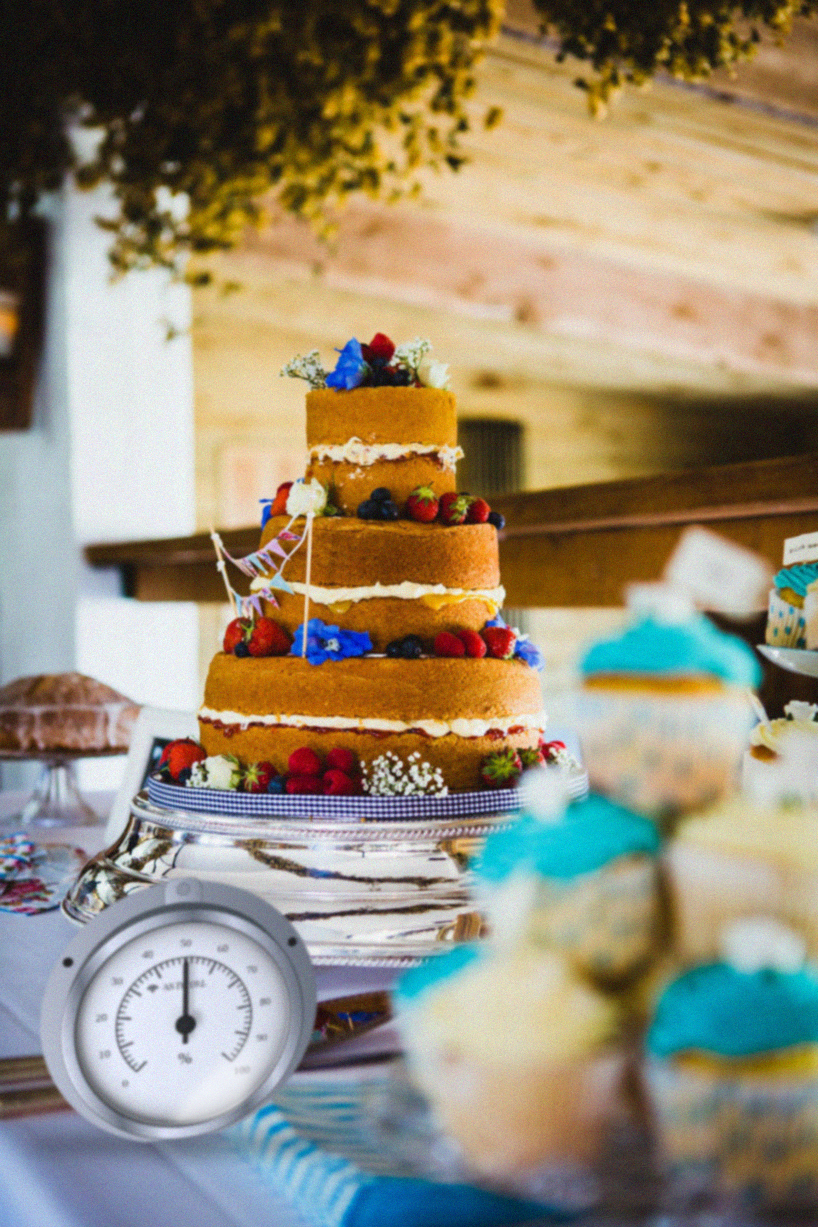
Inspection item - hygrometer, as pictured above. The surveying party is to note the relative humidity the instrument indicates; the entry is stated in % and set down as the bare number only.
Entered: 50
